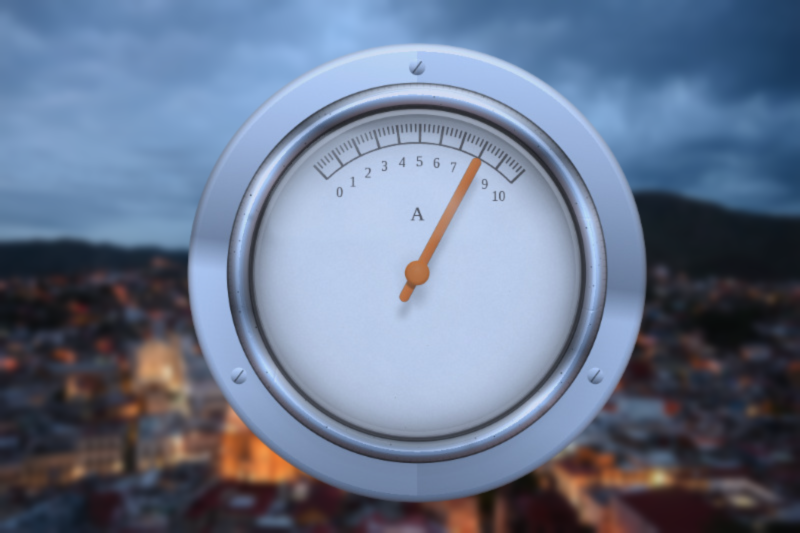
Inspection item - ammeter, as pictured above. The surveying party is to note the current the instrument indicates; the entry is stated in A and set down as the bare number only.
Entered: 8
